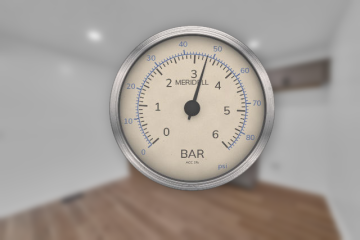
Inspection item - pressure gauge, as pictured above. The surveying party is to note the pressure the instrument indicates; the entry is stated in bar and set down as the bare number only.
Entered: 3.3
